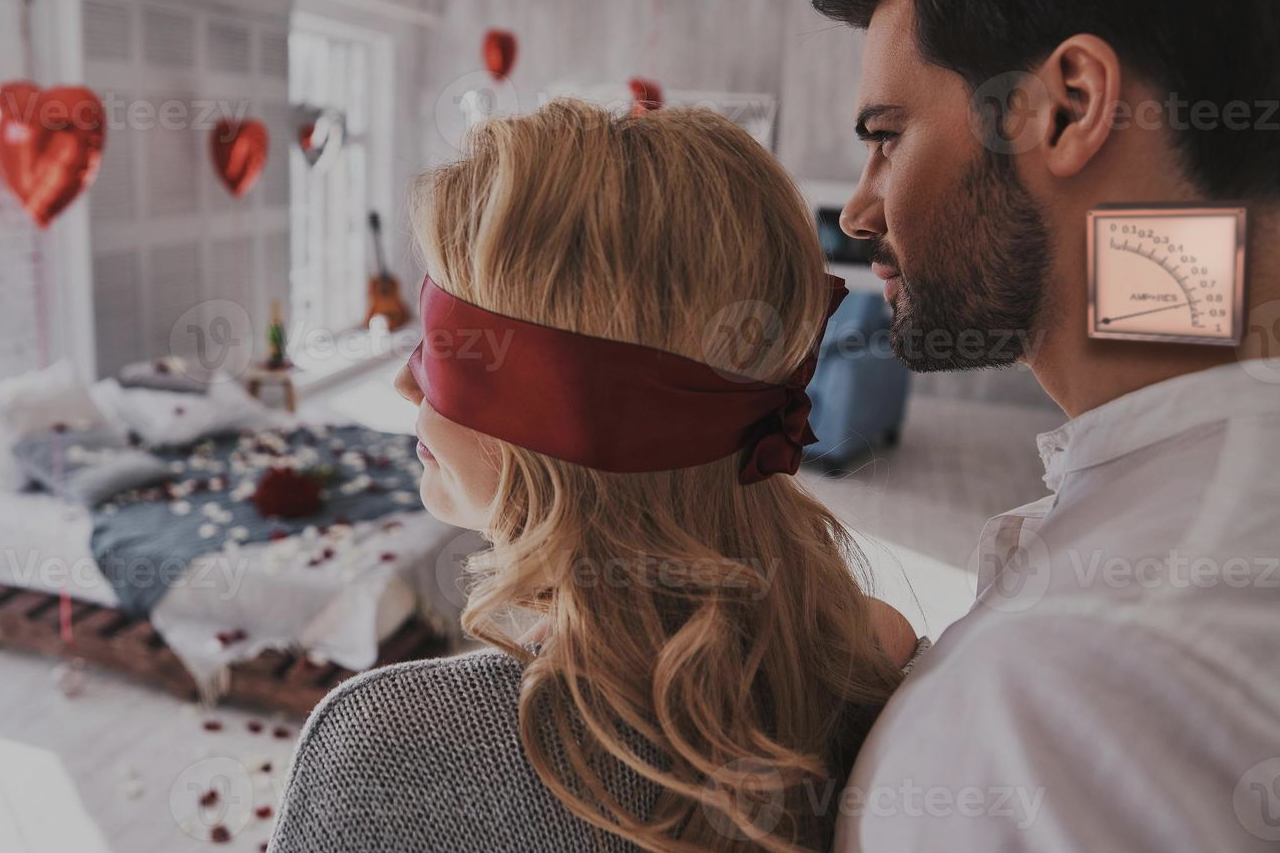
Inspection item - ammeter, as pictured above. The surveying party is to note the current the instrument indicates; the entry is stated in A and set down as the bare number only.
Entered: 0.8
